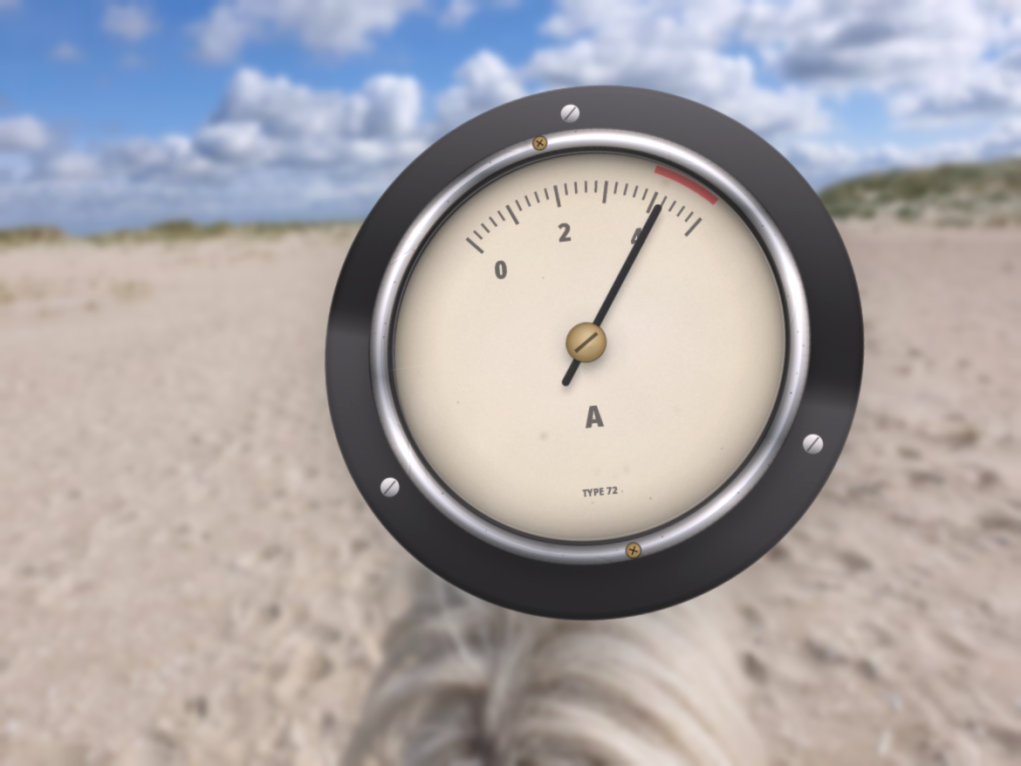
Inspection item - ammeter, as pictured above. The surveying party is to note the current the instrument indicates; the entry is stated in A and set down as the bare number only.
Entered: 4.2
